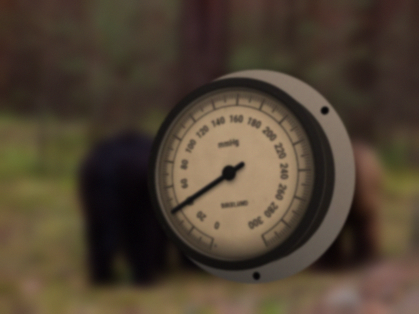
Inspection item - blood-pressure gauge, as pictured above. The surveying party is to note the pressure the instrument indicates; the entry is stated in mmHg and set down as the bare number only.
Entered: 40
